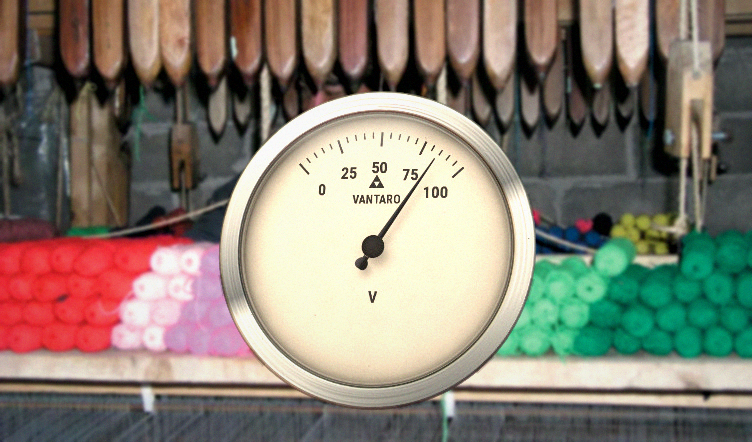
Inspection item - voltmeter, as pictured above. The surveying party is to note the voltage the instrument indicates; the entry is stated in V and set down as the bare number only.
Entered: 85
